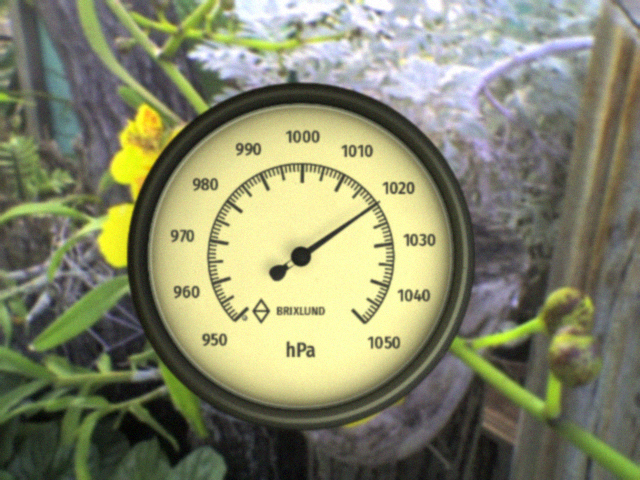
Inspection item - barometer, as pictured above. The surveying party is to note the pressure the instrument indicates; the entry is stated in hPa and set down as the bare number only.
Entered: 1020
